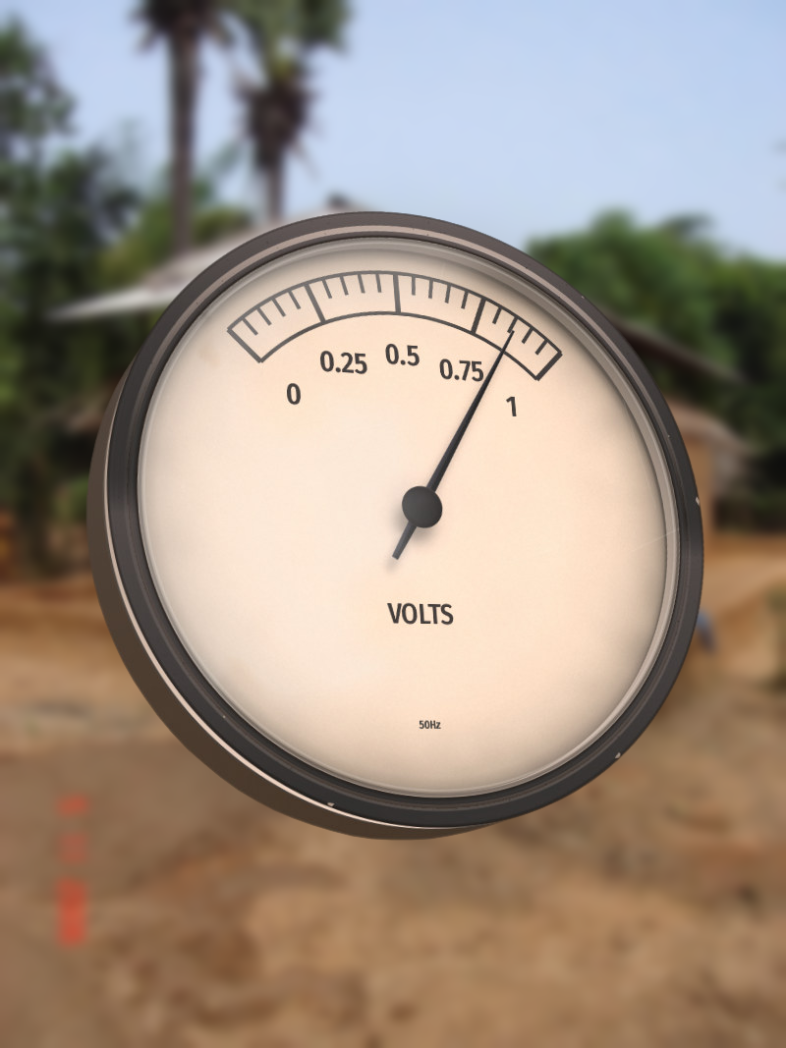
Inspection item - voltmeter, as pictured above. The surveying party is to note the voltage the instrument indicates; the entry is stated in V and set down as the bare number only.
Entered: 0.85
